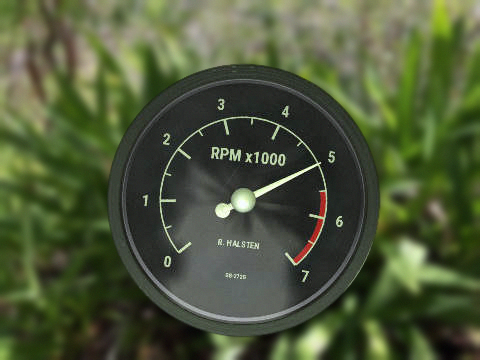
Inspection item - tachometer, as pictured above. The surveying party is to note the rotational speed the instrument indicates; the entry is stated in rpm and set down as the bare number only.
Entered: 5000
